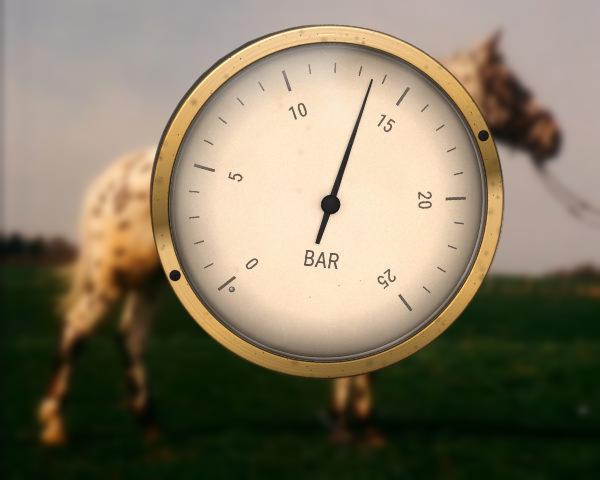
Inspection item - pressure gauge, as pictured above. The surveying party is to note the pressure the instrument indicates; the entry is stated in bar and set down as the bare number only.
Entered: 13.5
